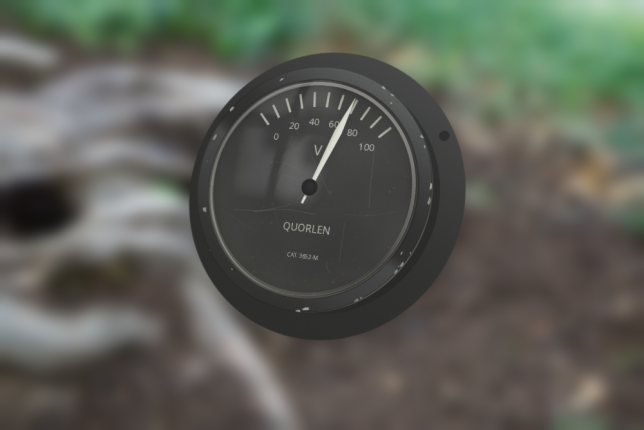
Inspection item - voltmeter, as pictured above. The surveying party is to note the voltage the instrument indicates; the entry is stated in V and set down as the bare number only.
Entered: 70
